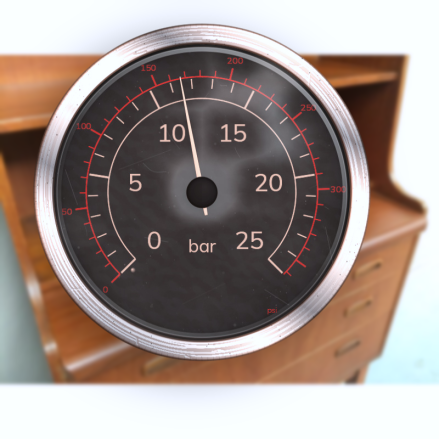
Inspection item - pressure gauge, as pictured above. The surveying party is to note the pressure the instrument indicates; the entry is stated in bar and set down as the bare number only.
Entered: 11.5
